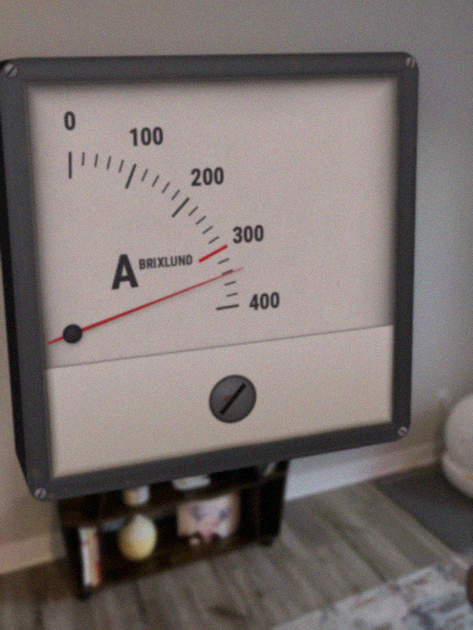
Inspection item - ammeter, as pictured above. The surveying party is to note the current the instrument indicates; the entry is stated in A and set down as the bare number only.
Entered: 340
